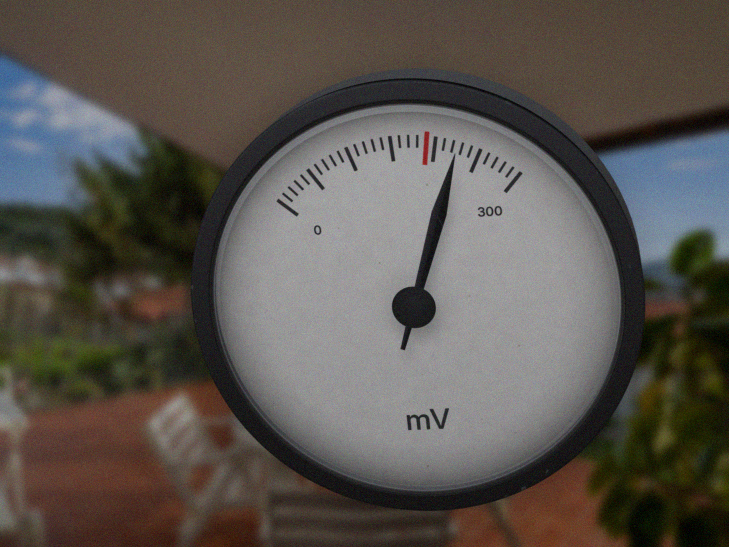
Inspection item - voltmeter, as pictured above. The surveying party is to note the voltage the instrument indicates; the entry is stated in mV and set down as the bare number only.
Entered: 225
